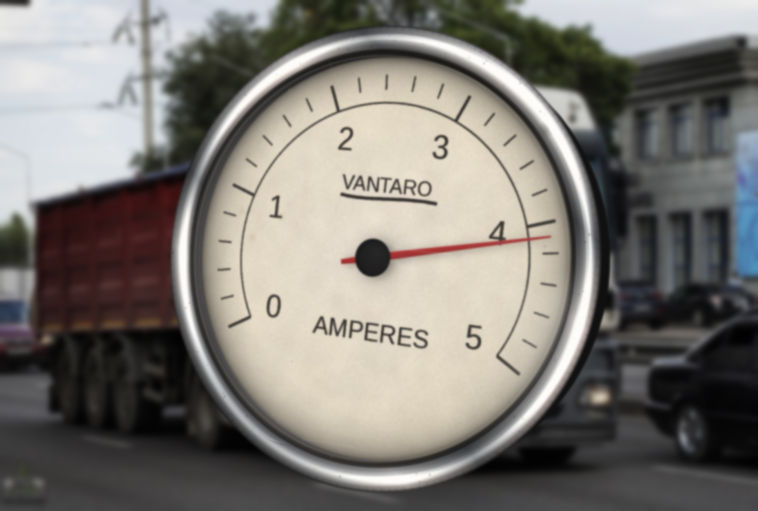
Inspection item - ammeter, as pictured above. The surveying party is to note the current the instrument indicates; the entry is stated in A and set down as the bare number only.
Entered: 4.1
